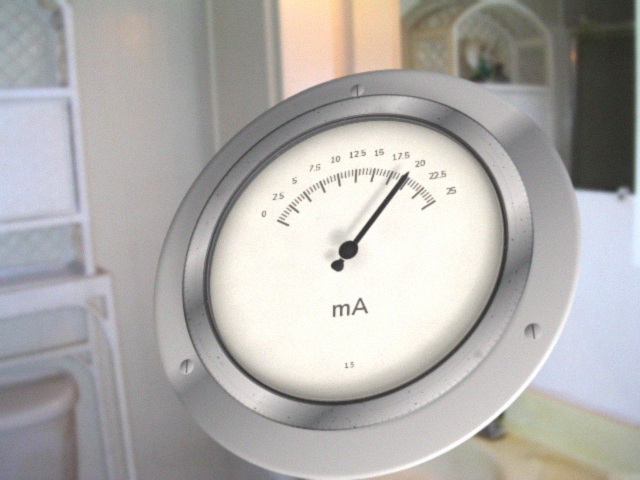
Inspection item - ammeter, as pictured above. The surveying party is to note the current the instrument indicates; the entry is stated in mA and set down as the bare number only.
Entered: 20
